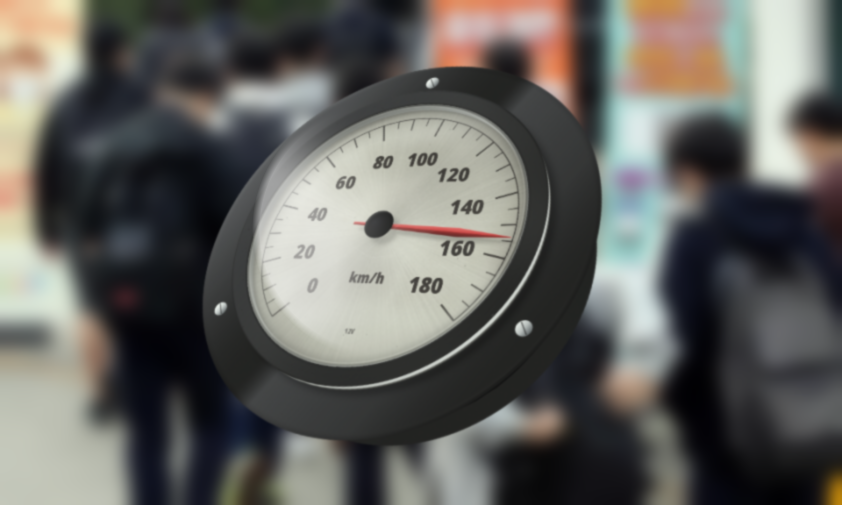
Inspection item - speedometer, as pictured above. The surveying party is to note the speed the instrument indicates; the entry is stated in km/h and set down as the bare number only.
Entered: 155
